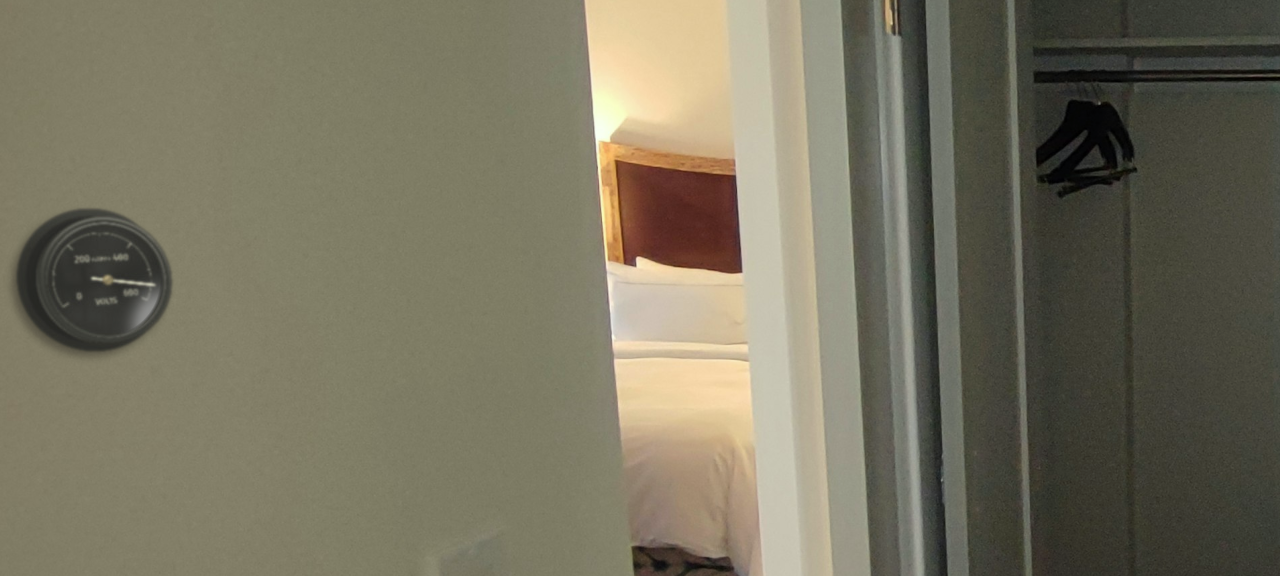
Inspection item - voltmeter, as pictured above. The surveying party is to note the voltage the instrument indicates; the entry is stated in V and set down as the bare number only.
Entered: 550
